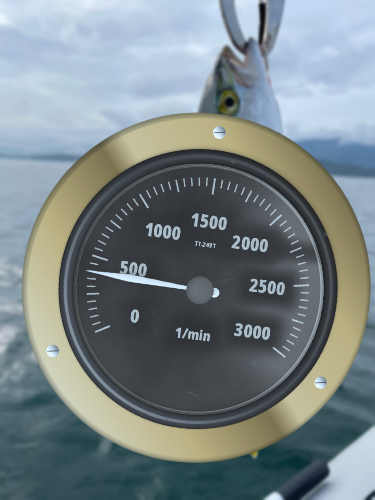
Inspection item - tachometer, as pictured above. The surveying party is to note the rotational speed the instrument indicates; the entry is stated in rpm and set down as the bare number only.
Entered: 400
